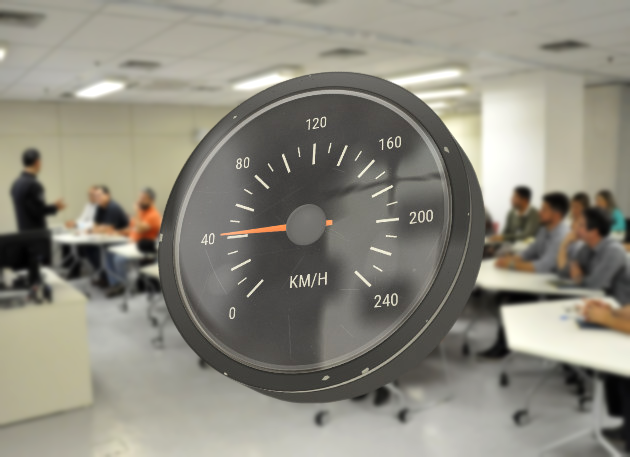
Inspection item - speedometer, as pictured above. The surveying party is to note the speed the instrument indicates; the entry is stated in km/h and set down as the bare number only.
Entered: 40
